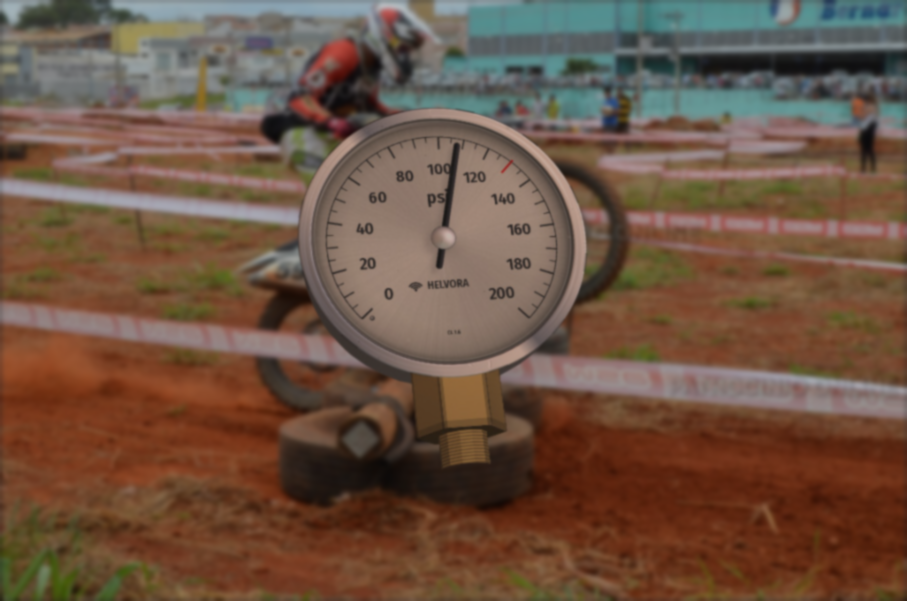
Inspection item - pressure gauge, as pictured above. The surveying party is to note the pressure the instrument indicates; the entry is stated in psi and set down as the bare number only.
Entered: 107.5
